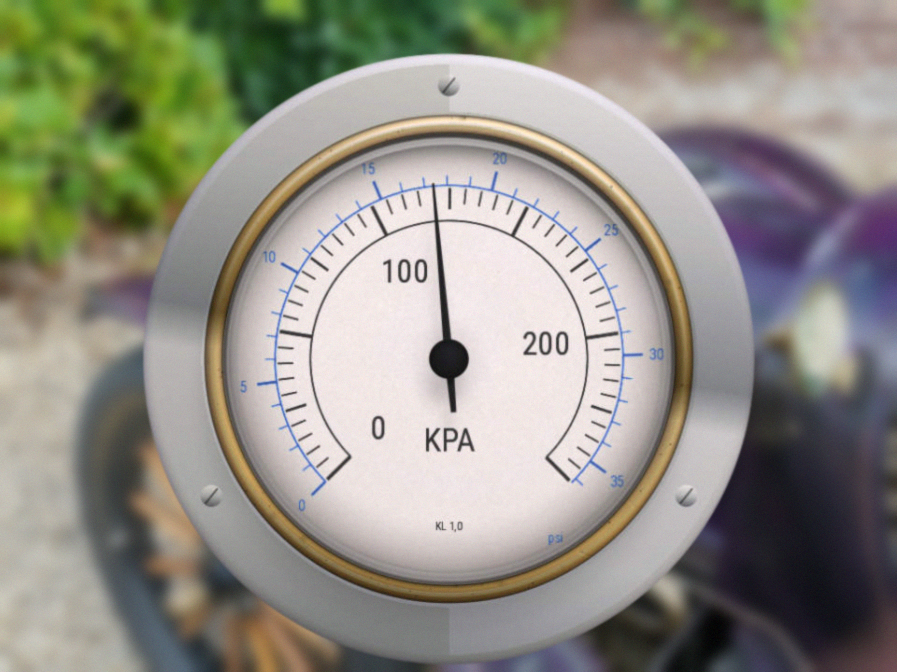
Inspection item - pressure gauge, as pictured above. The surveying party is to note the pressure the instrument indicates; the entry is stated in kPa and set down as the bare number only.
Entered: 120
